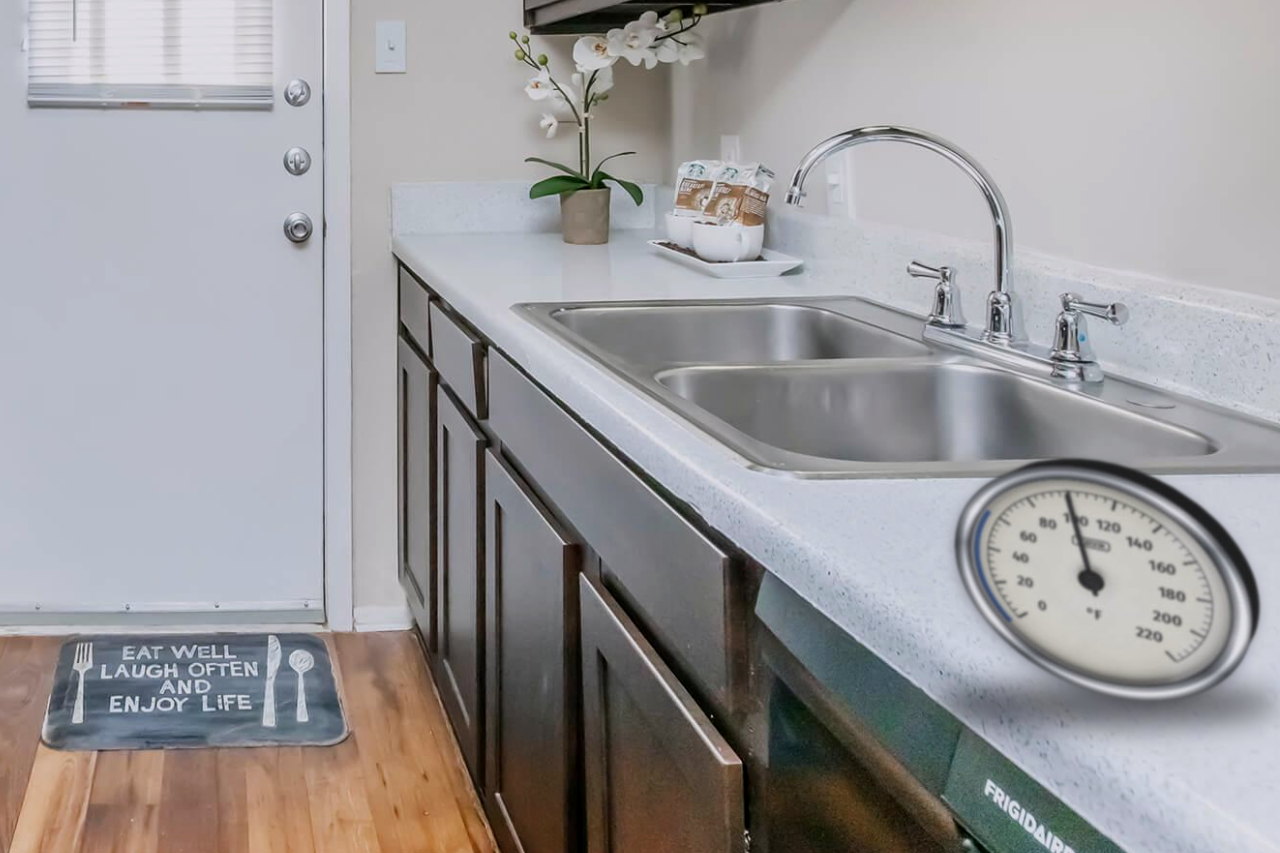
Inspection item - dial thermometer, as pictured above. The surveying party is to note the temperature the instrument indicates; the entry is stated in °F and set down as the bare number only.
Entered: 100
